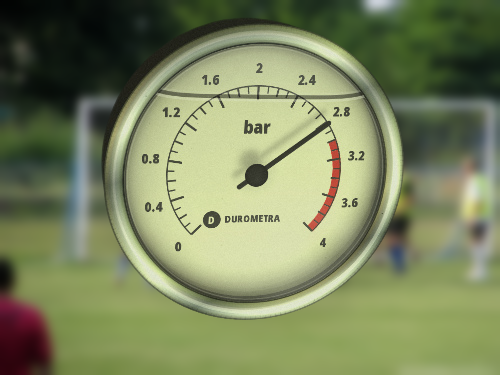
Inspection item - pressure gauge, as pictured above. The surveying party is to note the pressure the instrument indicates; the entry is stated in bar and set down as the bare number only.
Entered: 2.8
